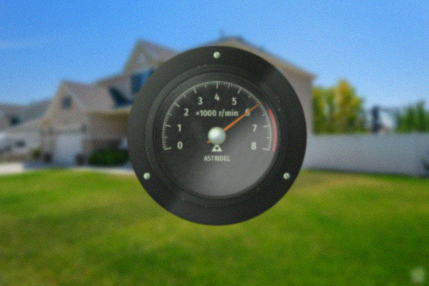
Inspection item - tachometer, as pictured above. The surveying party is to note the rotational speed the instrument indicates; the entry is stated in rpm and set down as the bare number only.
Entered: 6000
